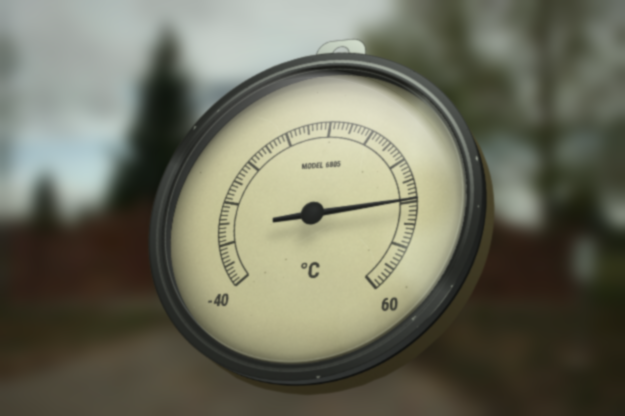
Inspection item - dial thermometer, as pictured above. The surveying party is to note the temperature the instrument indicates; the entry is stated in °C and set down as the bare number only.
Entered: 40
